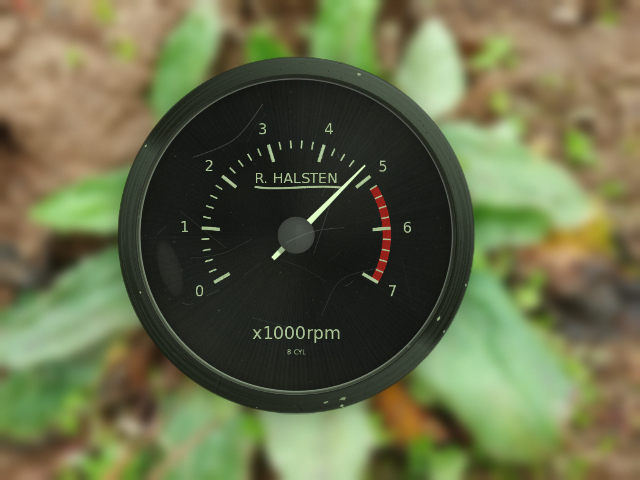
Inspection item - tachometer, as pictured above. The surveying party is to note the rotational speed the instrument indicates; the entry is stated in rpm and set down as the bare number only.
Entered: 4800
